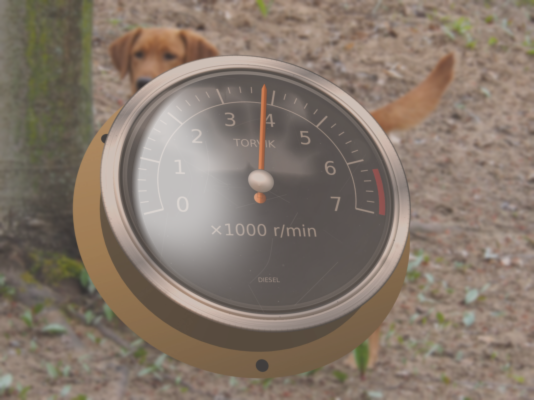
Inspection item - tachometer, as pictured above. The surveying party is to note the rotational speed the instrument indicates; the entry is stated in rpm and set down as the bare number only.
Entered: 3800
